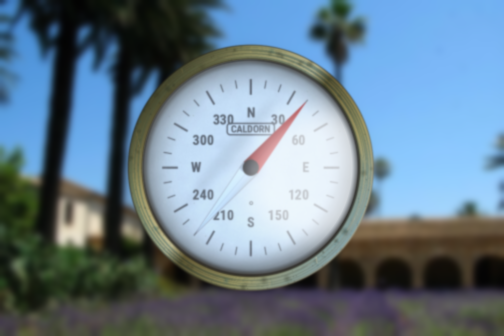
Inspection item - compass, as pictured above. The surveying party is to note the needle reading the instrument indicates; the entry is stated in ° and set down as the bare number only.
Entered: 40
